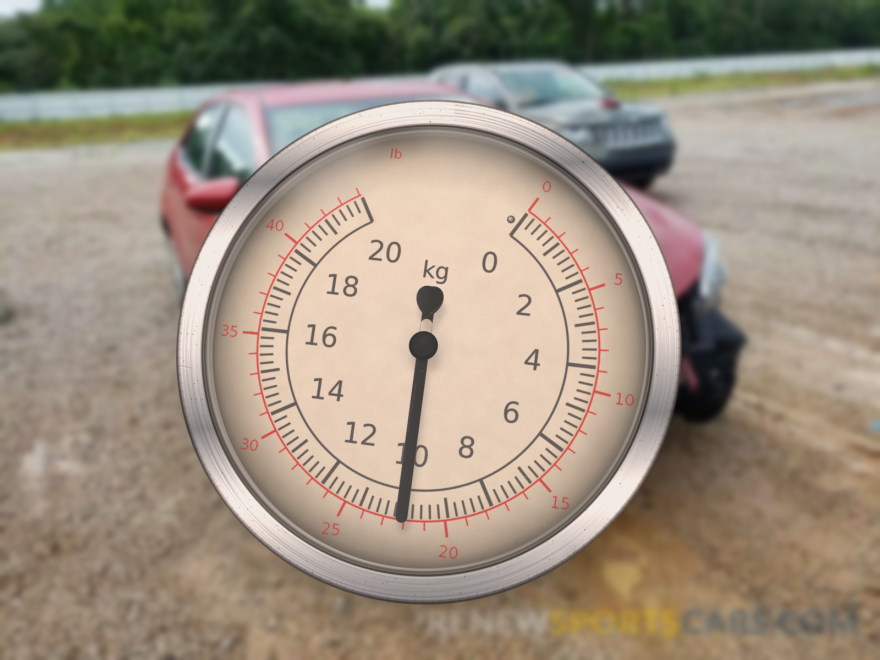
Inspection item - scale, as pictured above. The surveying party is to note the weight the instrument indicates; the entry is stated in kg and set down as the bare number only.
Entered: 10
